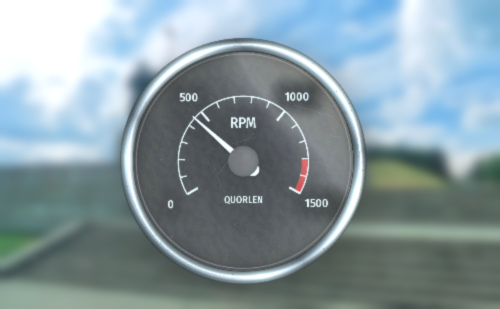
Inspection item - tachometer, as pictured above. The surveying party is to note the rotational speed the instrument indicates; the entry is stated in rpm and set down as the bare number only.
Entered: 450
